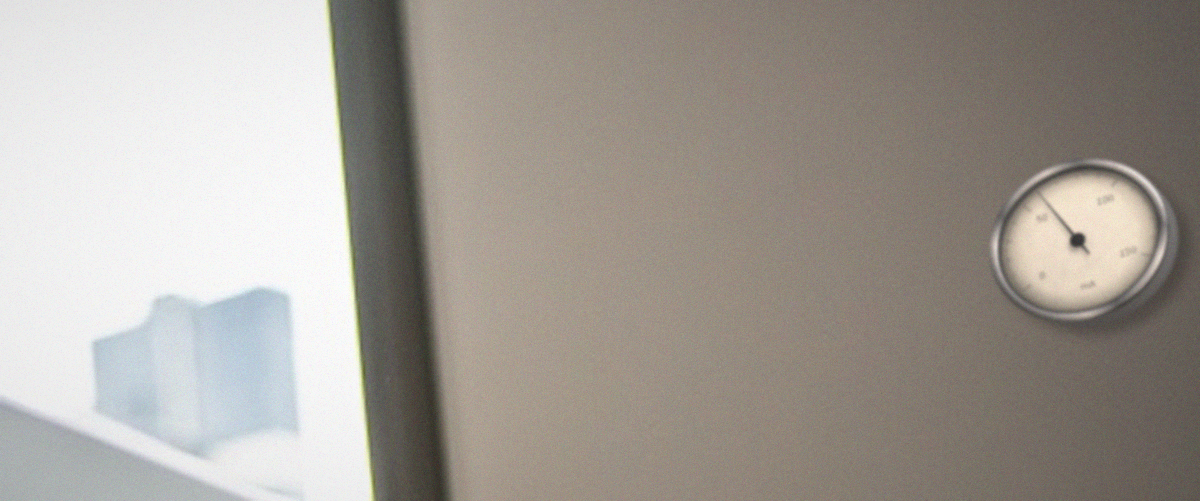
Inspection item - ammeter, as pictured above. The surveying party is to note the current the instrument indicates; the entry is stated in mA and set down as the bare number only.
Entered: 60
